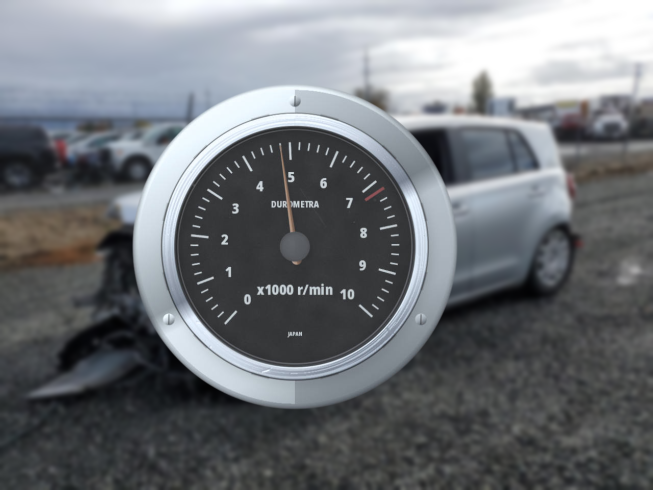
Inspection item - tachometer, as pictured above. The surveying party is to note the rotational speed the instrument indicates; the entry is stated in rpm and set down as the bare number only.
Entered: 4800
